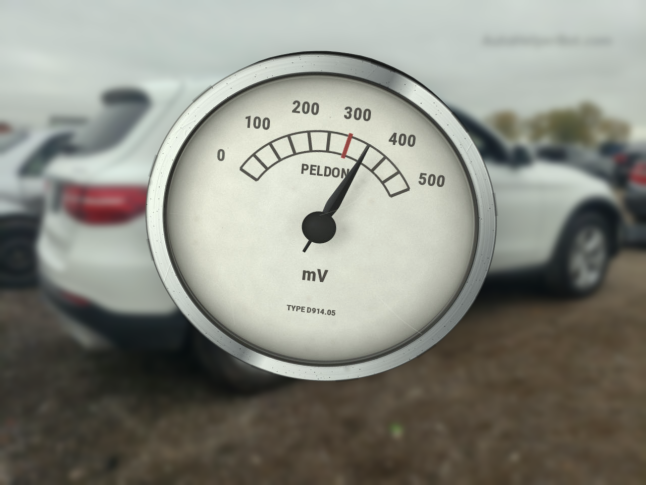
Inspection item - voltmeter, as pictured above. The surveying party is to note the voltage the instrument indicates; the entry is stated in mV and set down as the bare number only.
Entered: 350
